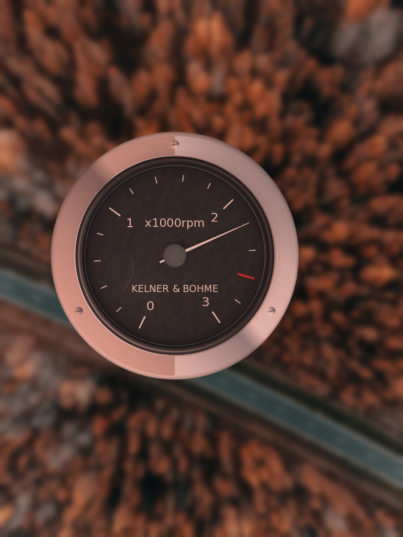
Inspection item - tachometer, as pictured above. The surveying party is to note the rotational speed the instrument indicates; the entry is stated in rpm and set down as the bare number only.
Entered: 2200
